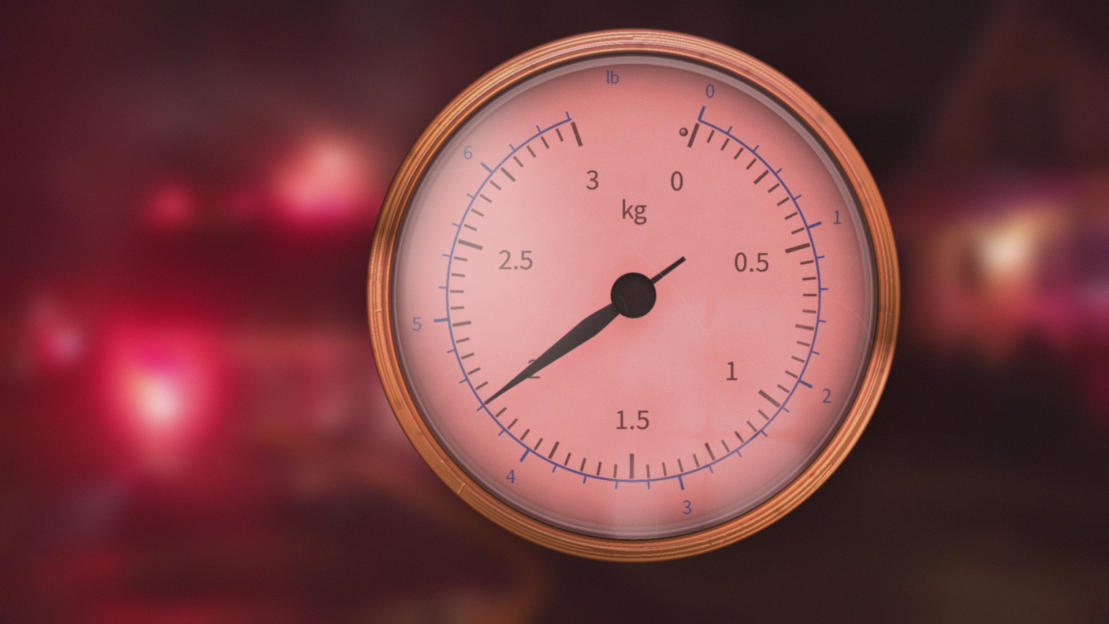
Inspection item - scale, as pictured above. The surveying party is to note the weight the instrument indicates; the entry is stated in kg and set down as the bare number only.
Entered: 2
